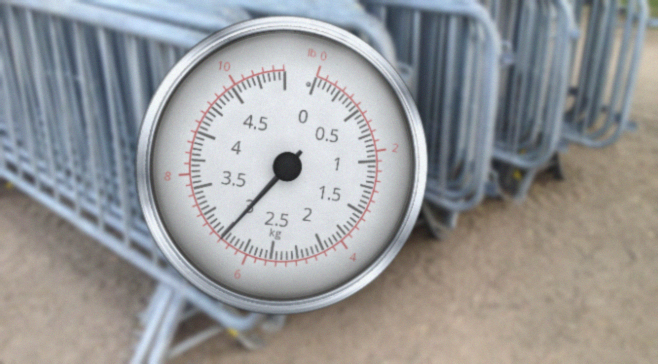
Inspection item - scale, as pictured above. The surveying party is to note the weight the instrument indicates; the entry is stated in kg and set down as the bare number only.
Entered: 3
